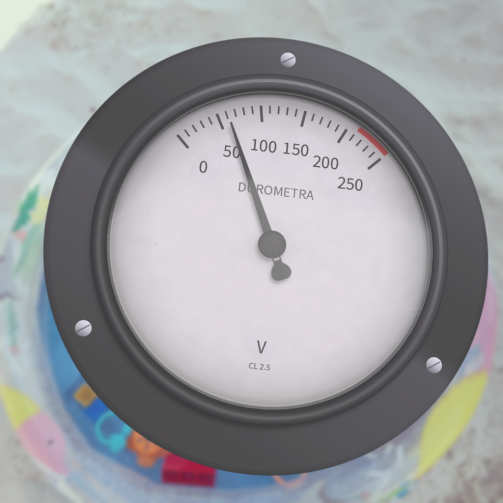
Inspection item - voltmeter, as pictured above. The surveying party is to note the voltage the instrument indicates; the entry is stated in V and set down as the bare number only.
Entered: 60
